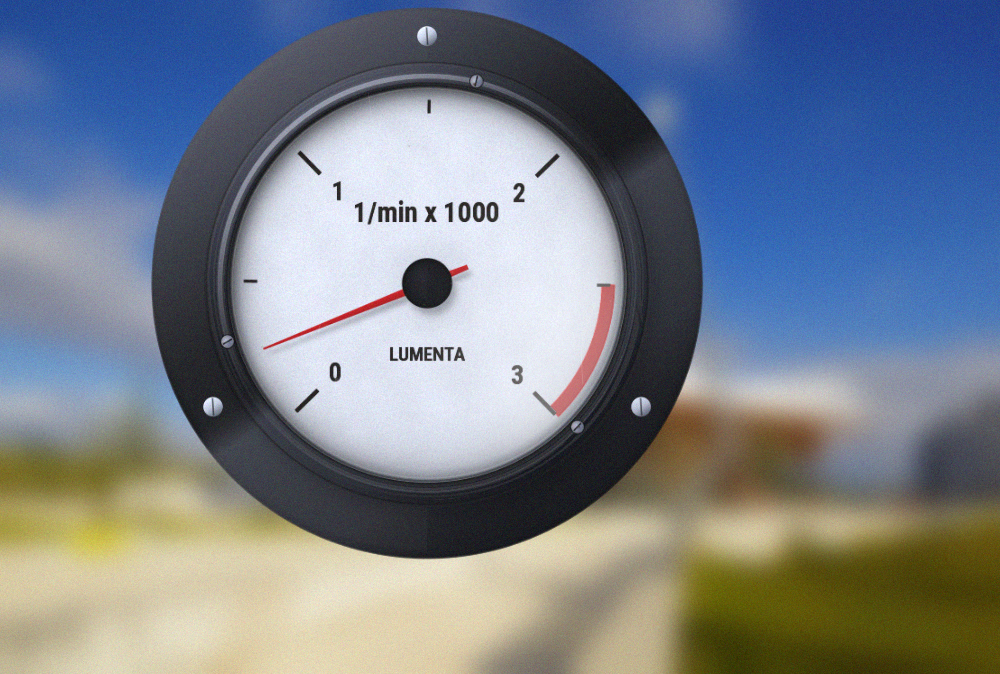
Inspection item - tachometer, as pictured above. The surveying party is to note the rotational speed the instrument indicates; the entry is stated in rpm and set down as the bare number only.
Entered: 250
